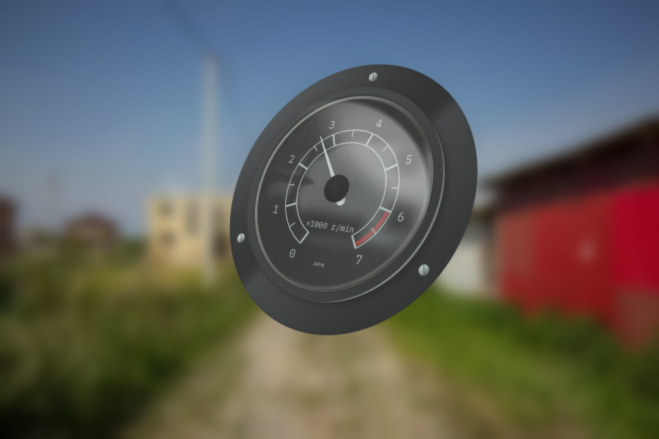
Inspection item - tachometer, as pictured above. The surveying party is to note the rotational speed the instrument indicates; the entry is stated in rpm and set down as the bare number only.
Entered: 2750
